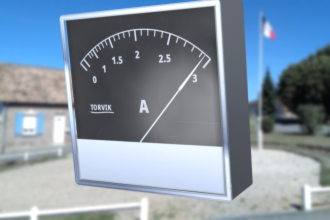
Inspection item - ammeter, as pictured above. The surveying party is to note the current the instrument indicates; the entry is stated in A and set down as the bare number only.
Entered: 2.95
